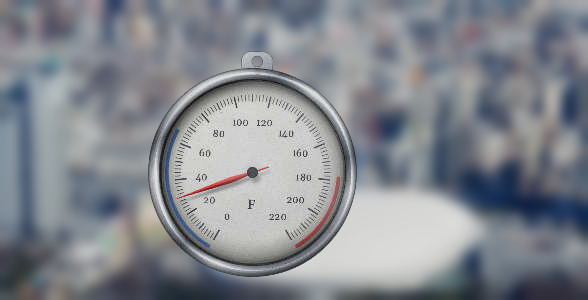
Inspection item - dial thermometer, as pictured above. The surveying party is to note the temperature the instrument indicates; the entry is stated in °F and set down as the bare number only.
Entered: 30
